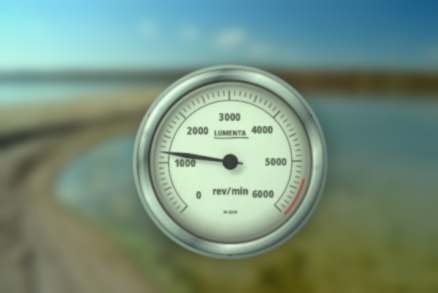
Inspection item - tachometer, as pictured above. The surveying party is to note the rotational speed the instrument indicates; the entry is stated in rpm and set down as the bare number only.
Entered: 1200
